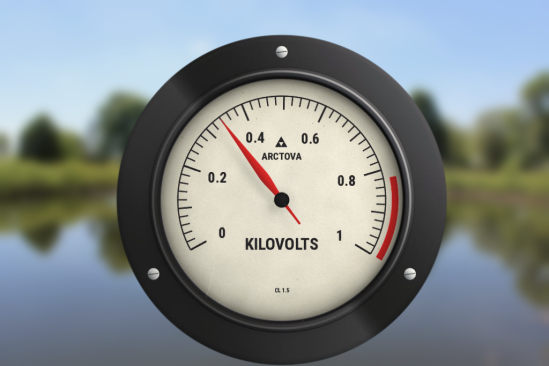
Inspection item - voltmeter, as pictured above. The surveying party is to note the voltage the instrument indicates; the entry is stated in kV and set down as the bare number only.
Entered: 0.34
